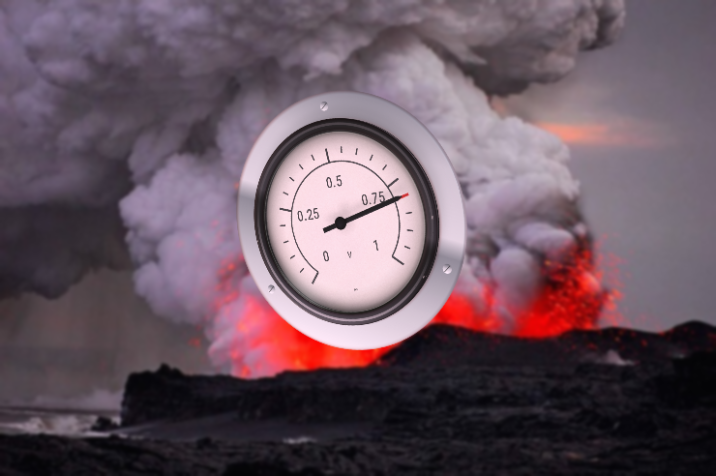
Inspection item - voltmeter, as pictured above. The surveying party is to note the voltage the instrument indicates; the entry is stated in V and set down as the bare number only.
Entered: 0.8
